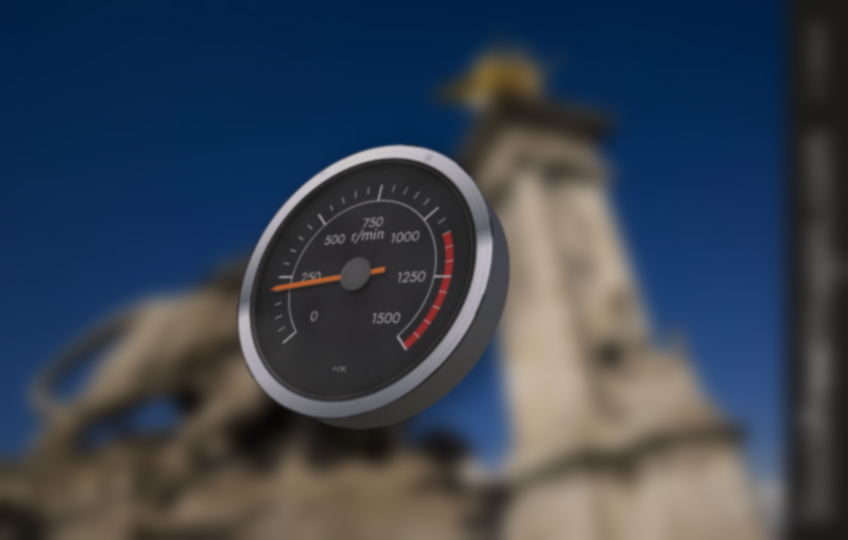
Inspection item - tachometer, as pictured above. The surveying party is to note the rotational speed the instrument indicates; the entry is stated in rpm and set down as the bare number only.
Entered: 200
